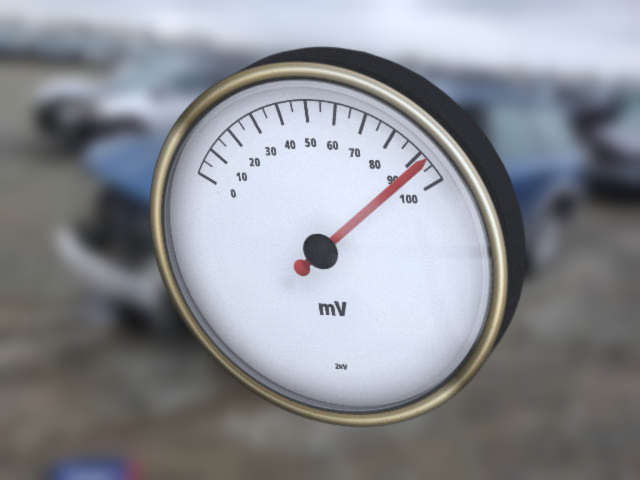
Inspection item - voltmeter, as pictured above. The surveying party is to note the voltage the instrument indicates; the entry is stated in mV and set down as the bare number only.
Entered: 92.5
